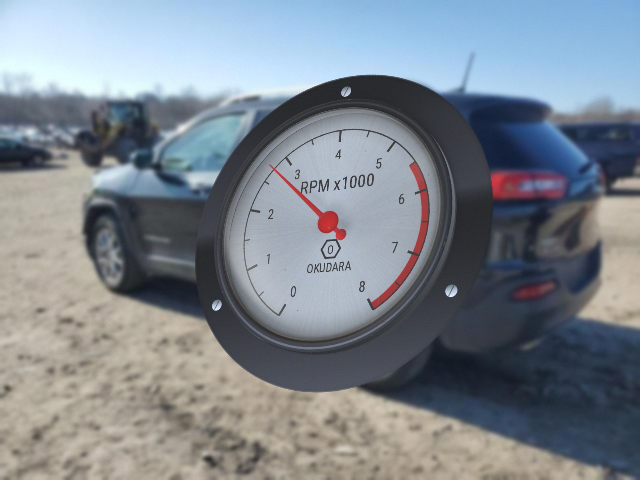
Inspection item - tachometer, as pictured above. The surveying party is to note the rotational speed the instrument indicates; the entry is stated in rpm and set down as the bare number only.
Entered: 2750
